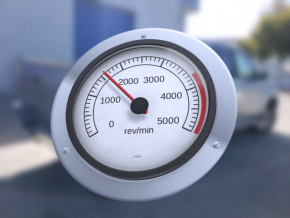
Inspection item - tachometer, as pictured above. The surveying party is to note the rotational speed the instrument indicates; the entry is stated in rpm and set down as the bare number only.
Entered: 1600
